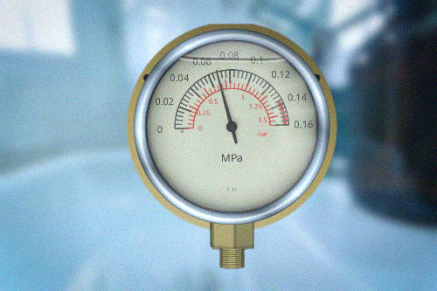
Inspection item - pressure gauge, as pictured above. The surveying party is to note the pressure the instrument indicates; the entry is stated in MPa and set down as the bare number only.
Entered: 0.068
